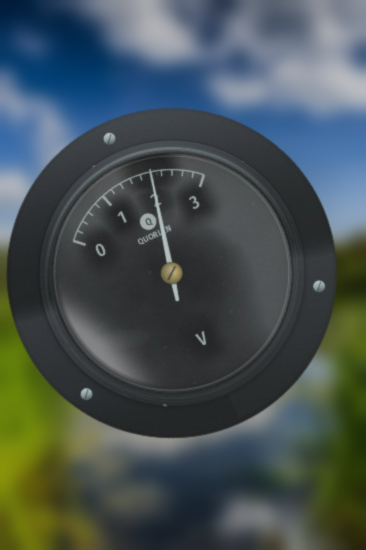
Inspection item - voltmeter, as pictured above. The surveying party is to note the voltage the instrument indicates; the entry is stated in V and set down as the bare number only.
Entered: 2
